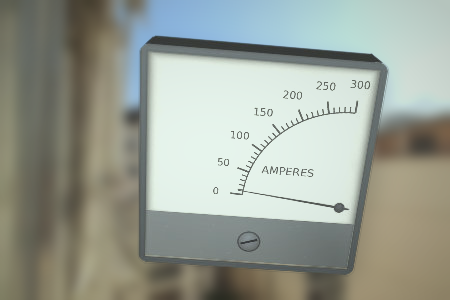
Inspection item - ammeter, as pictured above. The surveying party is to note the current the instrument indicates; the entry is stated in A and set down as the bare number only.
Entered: 10
